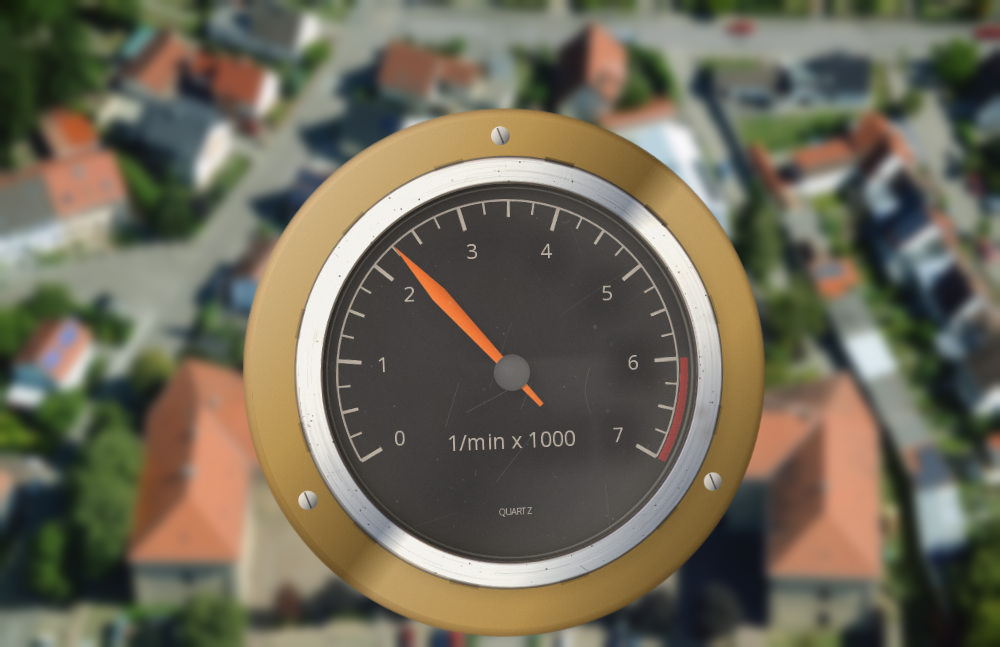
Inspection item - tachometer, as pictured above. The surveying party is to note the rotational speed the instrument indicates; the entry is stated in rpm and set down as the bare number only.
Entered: 2250
